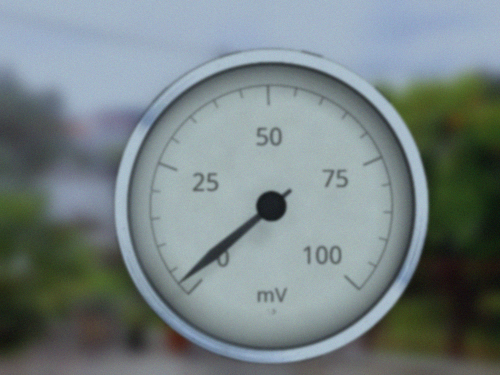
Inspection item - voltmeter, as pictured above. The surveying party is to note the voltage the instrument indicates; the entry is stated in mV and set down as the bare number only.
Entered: 2.5
